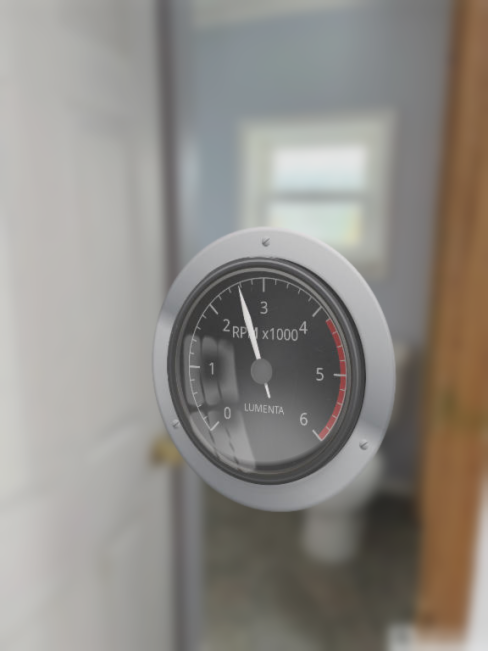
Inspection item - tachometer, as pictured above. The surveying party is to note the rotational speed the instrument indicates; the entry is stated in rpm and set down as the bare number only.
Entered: 2600
